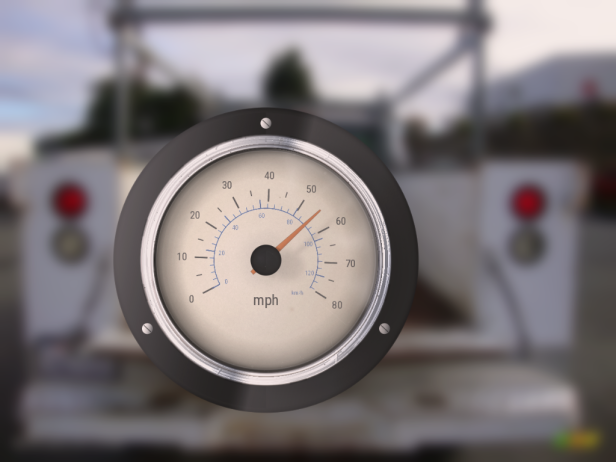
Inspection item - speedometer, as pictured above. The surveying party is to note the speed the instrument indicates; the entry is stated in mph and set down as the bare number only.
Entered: 55
